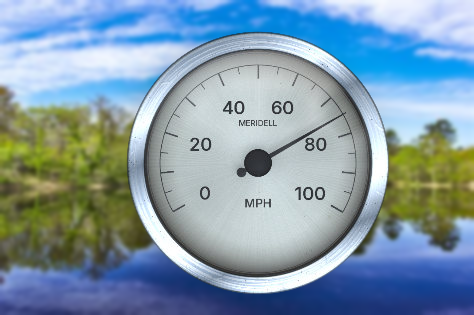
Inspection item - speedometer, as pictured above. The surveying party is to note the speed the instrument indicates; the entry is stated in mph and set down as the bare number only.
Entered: 75
